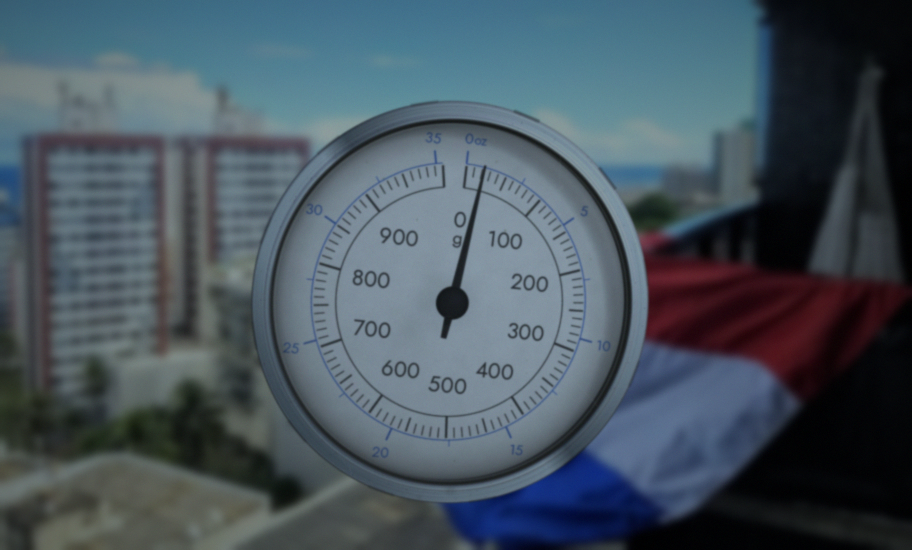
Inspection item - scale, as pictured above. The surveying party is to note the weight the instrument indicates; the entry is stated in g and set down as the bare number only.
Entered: 20
